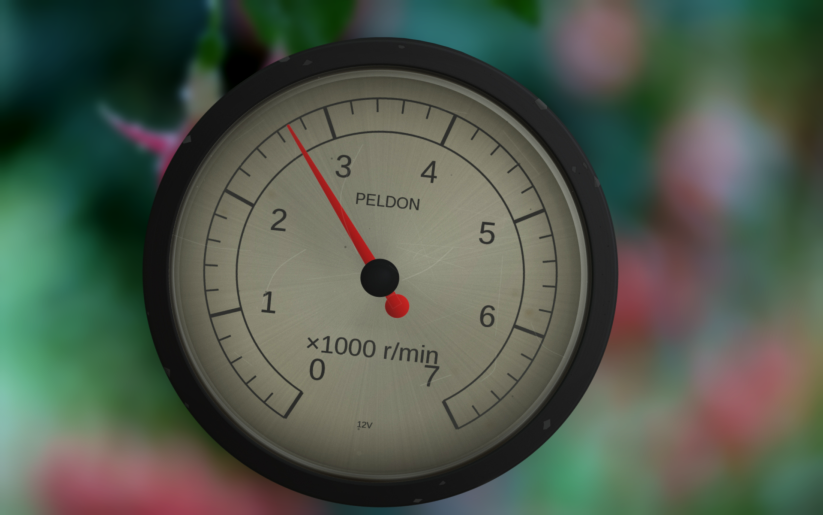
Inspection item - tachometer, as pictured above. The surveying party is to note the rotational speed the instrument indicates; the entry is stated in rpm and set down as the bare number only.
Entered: 2700
